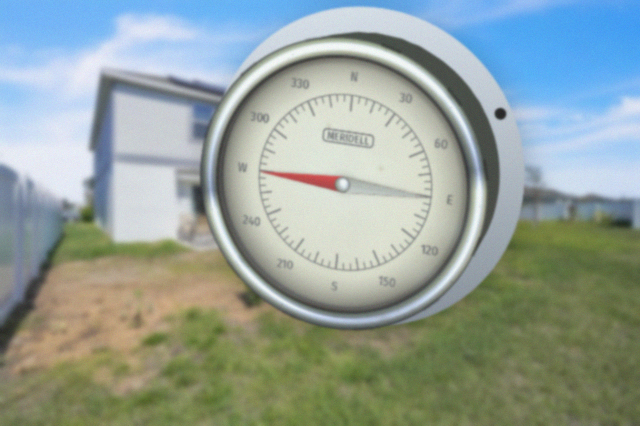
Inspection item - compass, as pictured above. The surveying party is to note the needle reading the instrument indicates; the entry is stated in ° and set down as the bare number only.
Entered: 270
